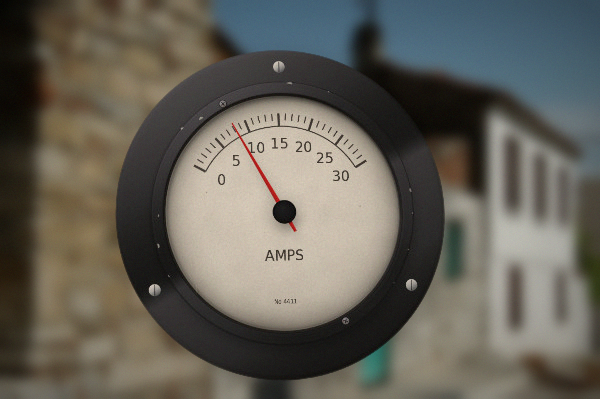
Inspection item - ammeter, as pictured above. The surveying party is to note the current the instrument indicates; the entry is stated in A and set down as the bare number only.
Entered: 8
